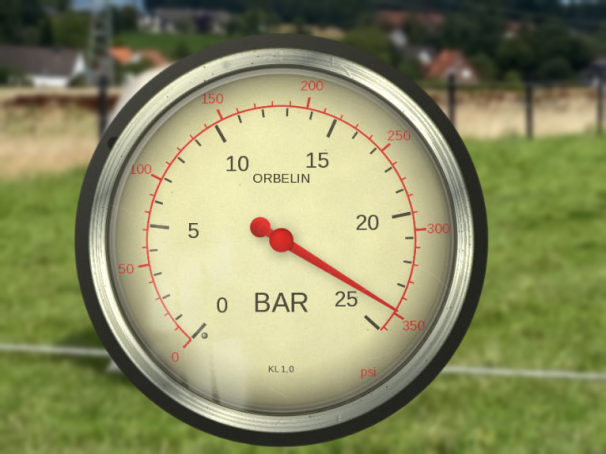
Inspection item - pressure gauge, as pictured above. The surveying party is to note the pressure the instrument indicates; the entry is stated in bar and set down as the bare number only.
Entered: 24
